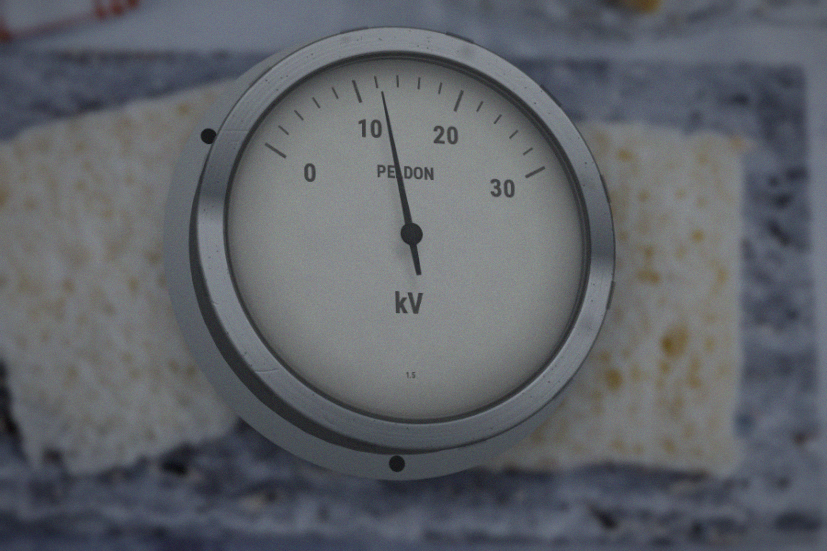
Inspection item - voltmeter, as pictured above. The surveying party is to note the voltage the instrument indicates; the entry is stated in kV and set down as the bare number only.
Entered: 12
